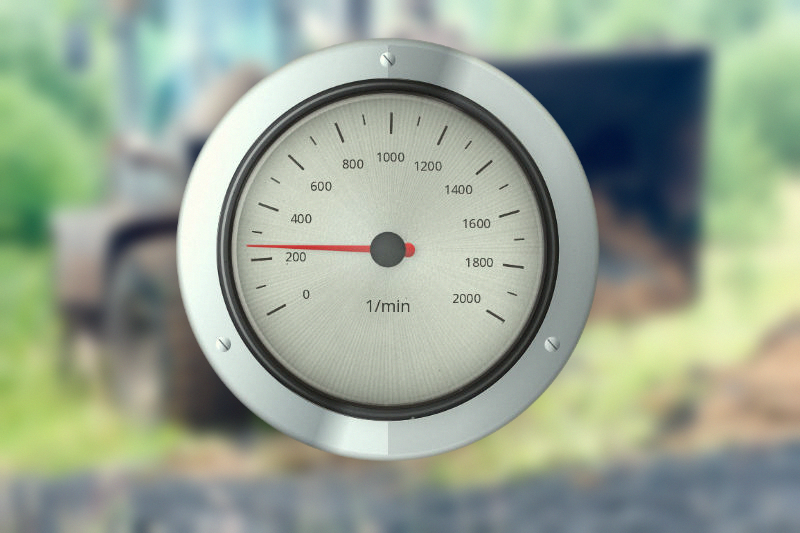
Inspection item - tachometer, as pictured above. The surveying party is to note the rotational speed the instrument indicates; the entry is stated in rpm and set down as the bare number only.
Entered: 250
